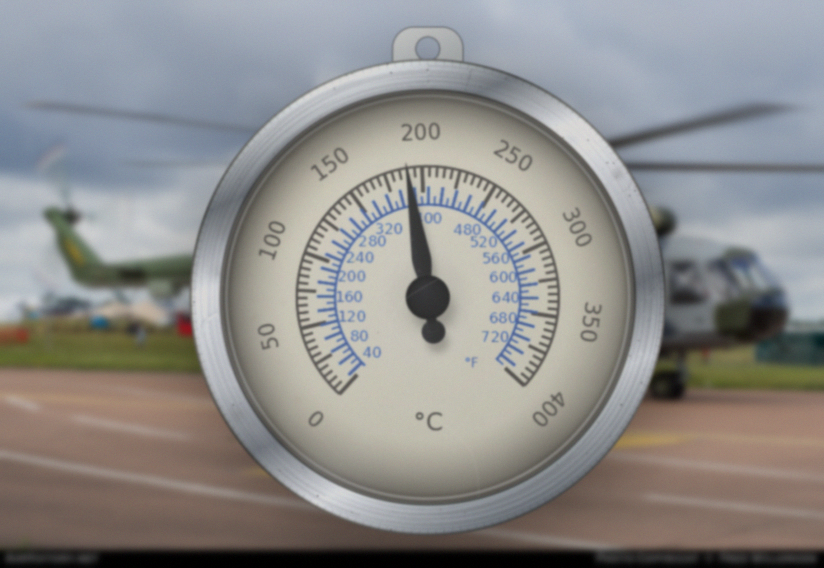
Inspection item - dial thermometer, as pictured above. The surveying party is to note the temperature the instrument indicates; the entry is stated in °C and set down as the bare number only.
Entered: 190
